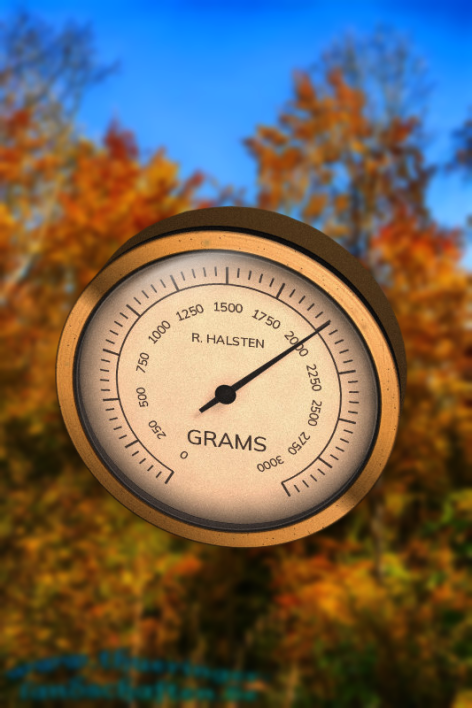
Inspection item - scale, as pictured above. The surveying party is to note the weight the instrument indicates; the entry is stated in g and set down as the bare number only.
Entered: 2000
